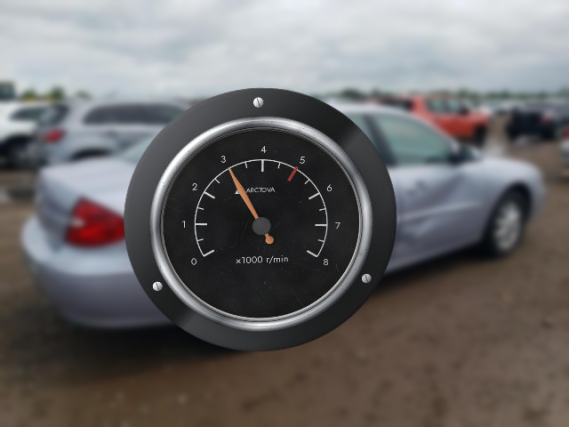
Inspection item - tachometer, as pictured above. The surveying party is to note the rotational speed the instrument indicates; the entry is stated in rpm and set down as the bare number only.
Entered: 3000
